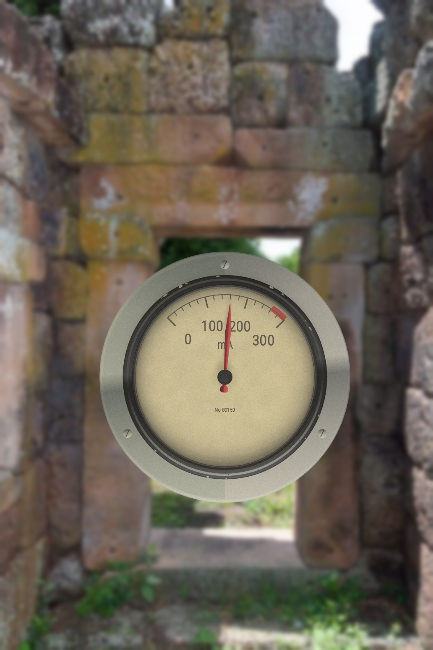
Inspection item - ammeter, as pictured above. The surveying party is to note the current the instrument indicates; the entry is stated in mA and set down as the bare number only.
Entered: 160
